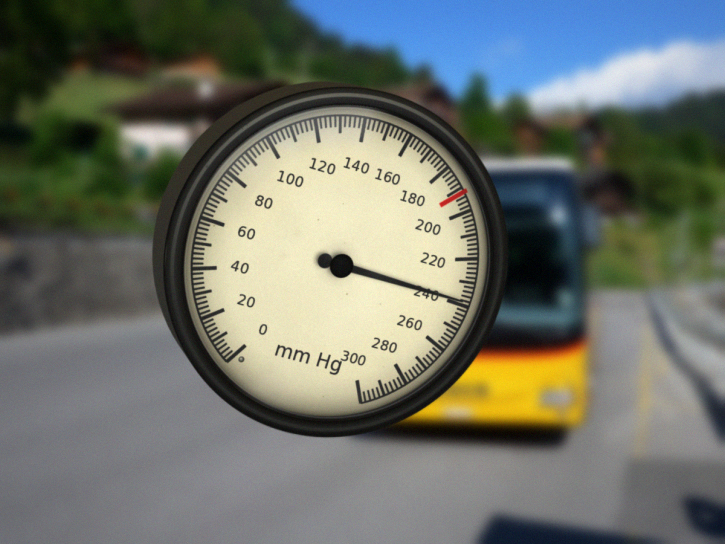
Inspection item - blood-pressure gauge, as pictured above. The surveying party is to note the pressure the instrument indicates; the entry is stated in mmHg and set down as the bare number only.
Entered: 238
